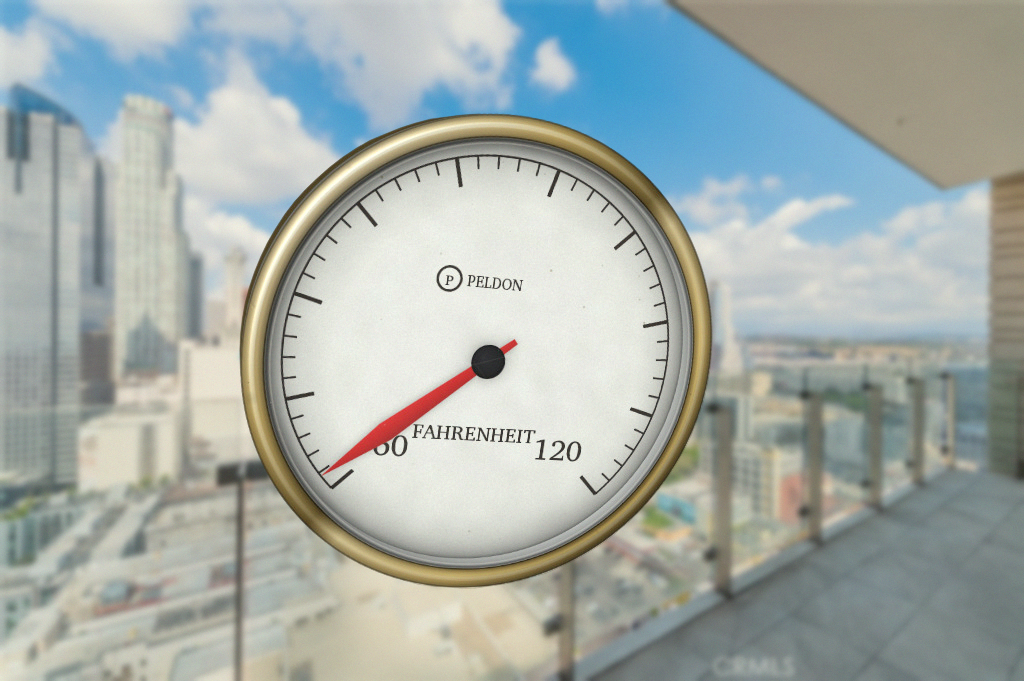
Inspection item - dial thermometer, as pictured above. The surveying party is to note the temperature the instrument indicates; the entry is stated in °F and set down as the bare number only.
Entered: -56
